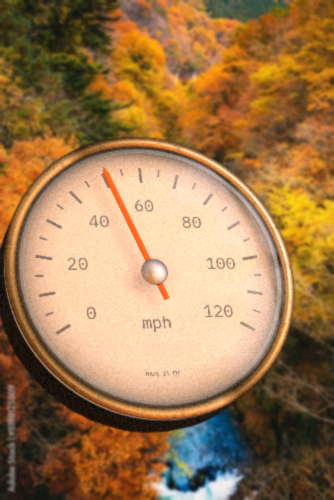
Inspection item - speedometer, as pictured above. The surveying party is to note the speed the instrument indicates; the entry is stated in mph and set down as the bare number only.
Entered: 50
